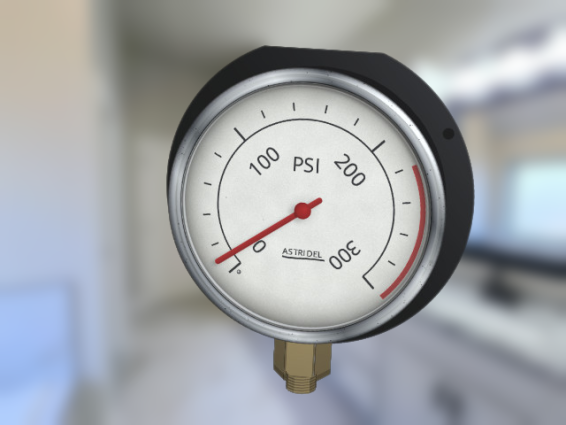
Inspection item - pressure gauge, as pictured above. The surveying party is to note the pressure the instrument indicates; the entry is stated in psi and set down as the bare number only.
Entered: 10
